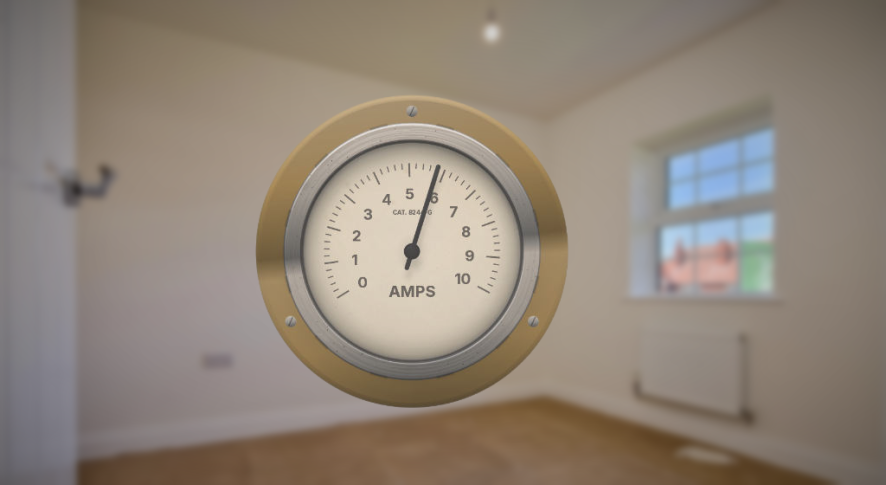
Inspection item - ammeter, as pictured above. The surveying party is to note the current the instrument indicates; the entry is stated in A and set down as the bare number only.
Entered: 5.8
